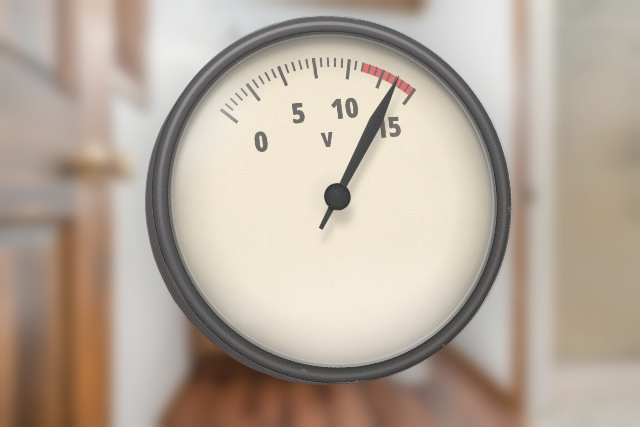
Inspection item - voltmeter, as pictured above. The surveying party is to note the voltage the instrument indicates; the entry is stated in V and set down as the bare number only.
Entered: 13.5
